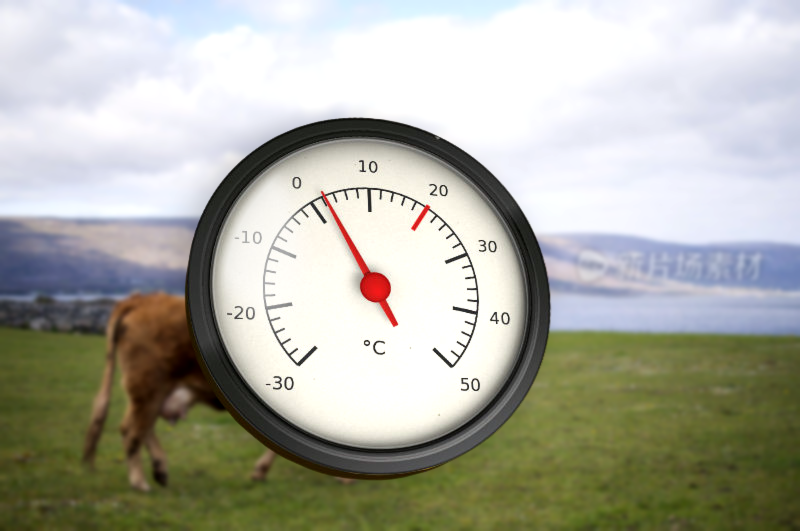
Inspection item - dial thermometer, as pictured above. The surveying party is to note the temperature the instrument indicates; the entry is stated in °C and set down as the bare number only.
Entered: 2
